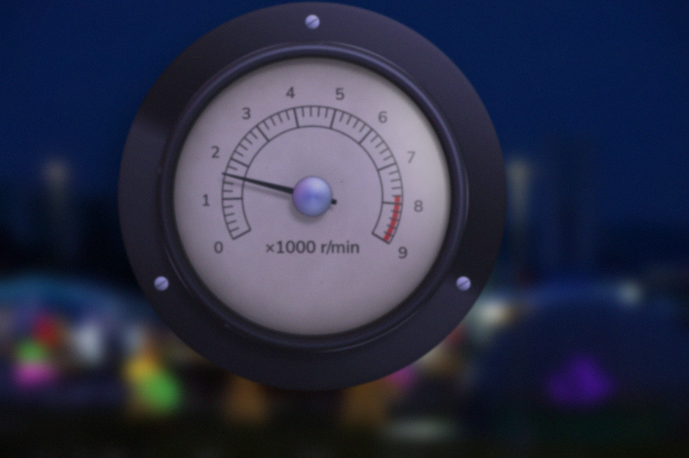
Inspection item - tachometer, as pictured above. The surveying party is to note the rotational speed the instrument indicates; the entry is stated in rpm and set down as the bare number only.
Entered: 1600
